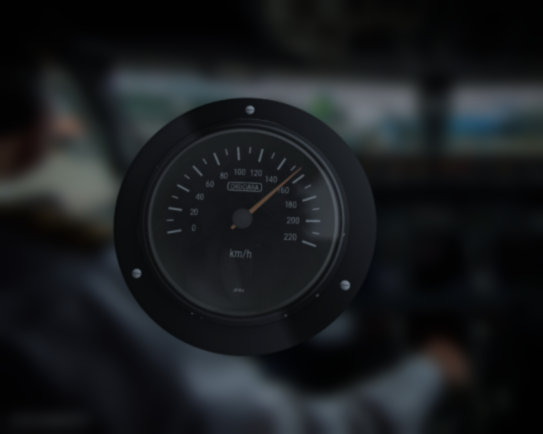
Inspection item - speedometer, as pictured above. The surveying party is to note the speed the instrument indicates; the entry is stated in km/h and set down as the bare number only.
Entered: 155
